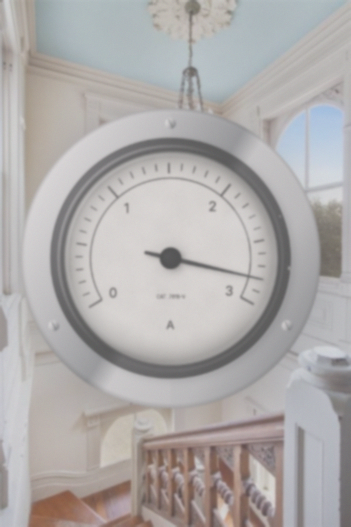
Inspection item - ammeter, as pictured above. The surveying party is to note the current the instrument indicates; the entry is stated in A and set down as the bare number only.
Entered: 2.8
